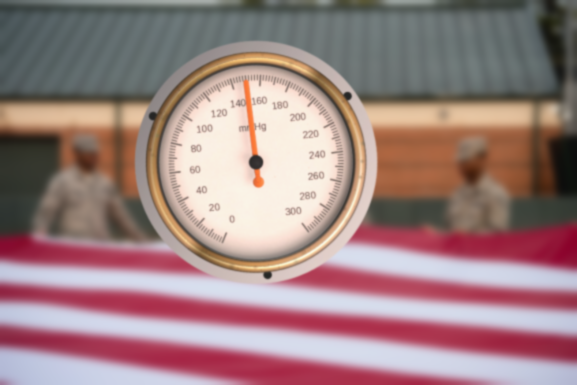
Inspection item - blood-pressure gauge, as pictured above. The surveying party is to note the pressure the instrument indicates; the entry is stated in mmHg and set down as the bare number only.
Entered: 150
